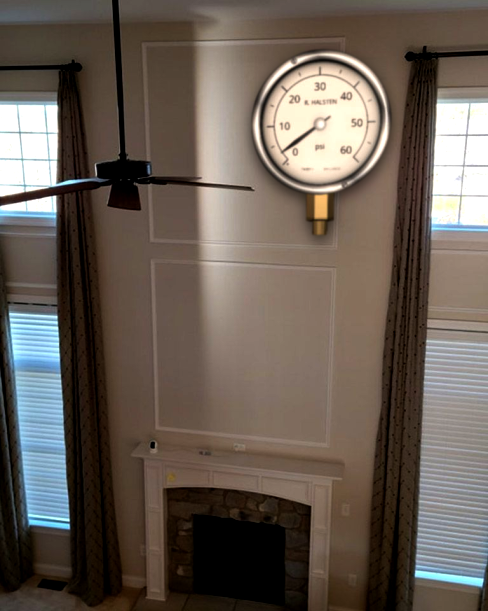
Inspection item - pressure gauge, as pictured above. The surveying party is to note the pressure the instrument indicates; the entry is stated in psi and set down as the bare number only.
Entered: 2.5
